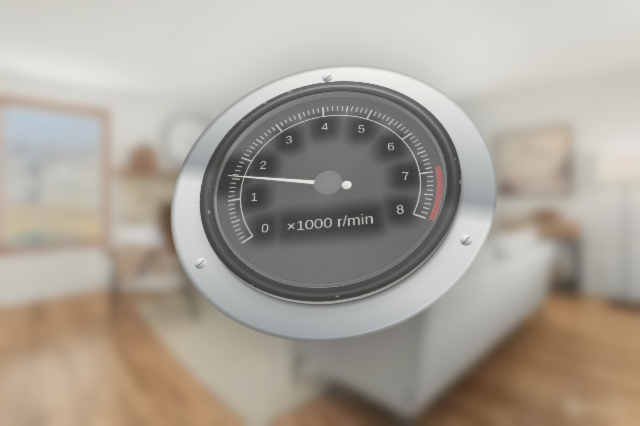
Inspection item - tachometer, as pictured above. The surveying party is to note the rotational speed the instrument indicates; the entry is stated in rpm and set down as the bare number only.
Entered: 1500
